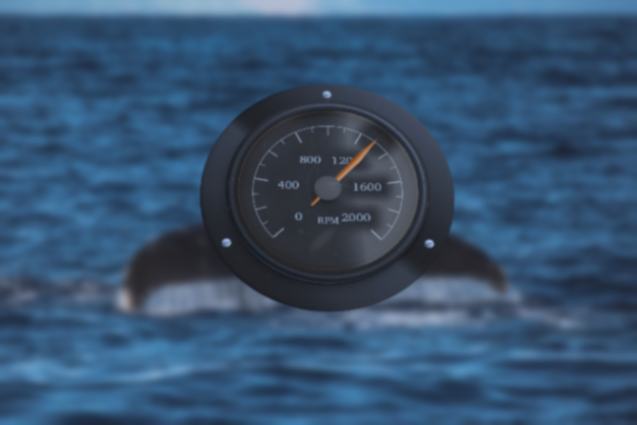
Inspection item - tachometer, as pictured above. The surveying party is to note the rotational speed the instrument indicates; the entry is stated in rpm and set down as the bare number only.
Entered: 1300
